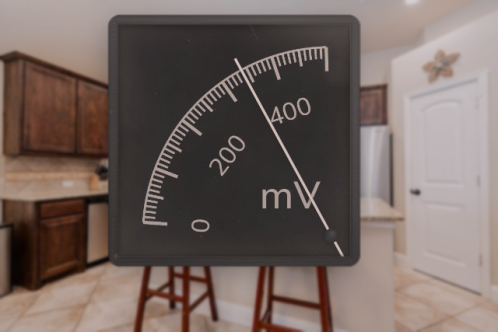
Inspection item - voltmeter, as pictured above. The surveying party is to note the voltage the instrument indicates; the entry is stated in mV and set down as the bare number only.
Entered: 340
